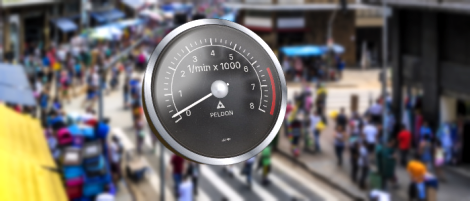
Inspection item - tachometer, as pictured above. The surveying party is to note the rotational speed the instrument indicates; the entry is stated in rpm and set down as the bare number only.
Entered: 200
